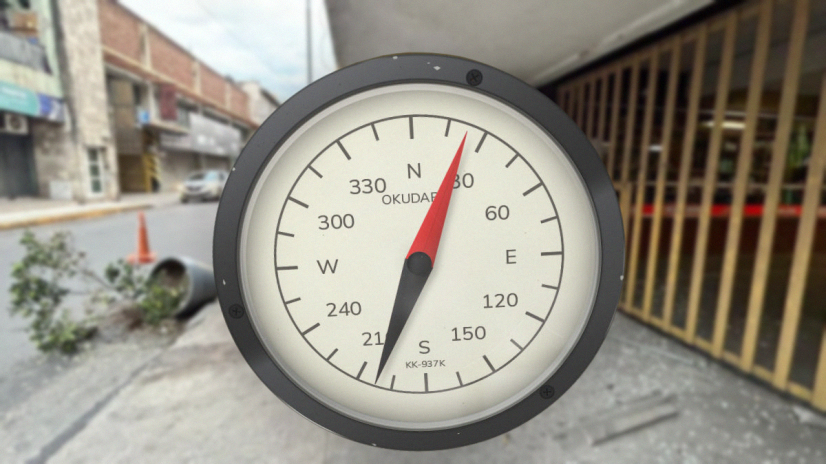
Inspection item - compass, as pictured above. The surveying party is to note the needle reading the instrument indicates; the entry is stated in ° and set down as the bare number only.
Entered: 22.5
